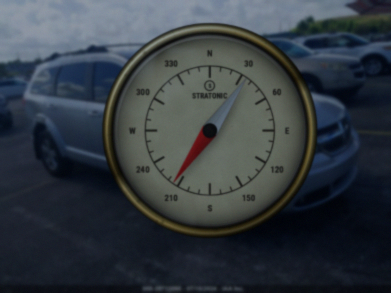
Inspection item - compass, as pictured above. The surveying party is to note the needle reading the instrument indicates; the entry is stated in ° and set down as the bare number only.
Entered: 215
